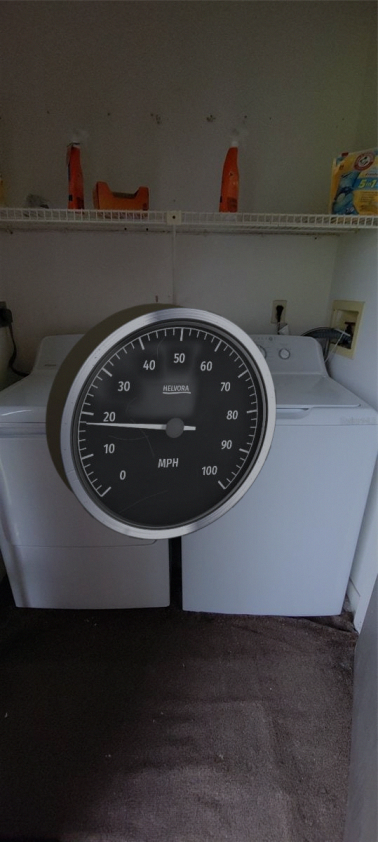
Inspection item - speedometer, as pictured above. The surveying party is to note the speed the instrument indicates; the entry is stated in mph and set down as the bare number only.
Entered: 18
